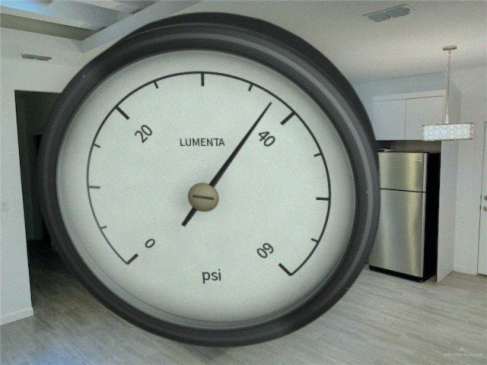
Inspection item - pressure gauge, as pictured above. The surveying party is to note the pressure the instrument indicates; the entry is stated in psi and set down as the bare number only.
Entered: 37.5
